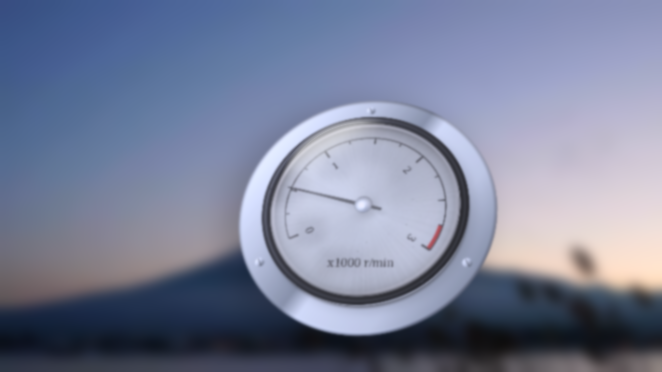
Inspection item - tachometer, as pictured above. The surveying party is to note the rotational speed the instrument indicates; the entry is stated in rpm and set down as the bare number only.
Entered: 500
